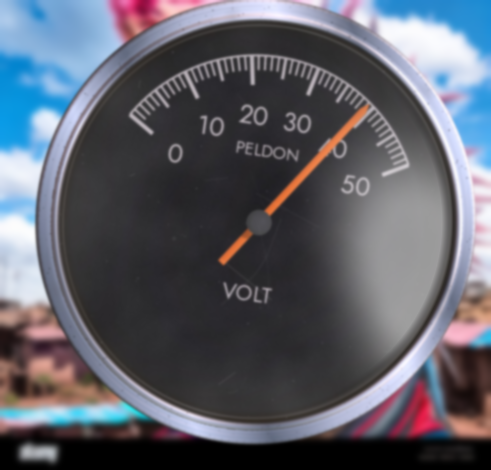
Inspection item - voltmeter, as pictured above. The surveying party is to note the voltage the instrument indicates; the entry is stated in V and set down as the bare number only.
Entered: 39
